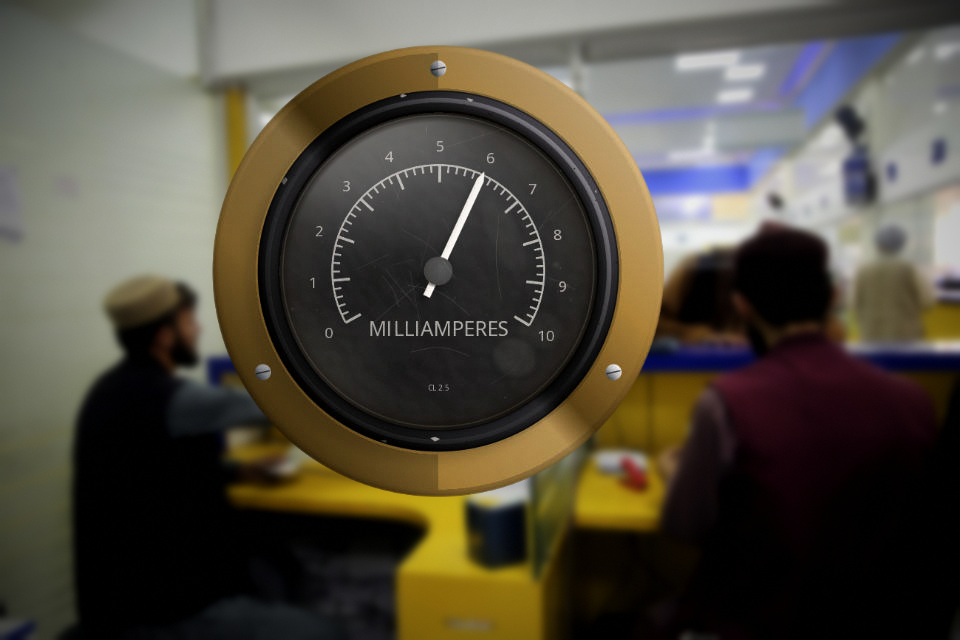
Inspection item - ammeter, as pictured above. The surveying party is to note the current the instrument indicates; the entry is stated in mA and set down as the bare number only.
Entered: 6
